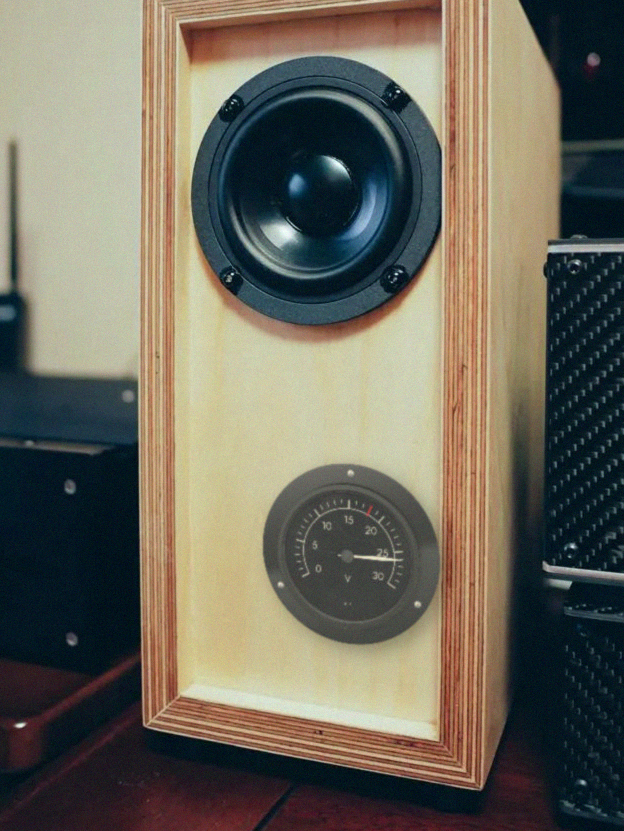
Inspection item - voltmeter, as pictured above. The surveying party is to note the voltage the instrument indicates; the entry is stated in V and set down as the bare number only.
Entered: 26
